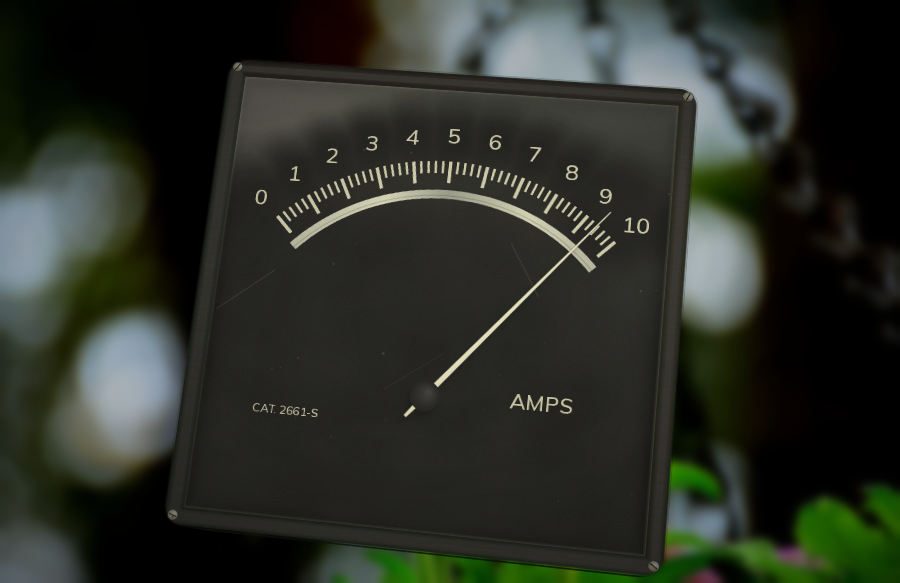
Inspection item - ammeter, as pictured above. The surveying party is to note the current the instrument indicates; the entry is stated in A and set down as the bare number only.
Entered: 9.4
